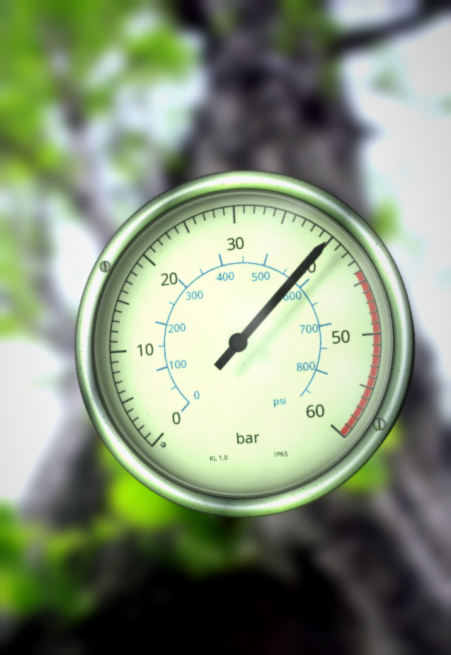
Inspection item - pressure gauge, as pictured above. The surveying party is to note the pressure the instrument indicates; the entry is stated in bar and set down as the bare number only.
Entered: 40
